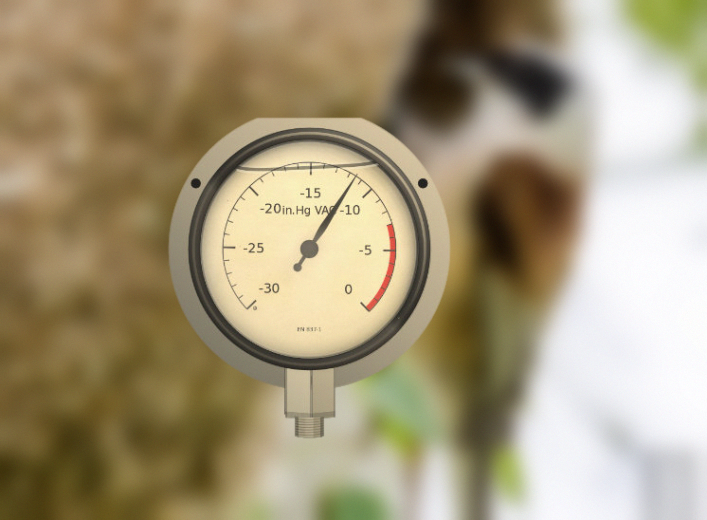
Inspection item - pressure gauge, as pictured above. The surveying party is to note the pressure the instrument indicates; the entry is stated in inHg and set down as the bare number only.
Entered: -11.5
